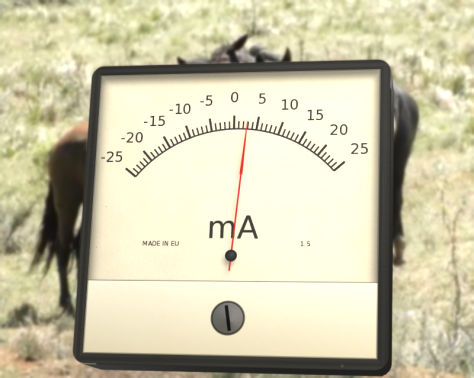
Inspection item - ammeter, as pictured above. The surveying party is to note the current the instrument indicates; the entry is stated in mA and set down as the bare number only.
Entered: 3
